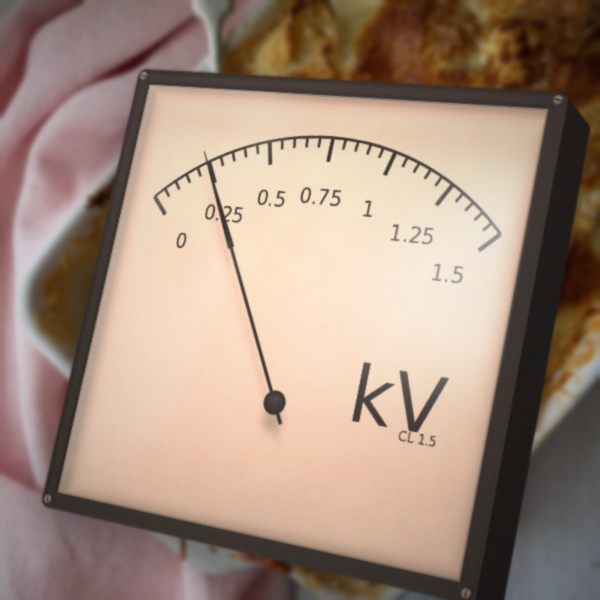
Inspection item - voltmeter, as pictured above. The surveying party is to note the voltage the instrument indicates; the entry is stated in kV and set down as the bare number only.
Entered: 0.25
